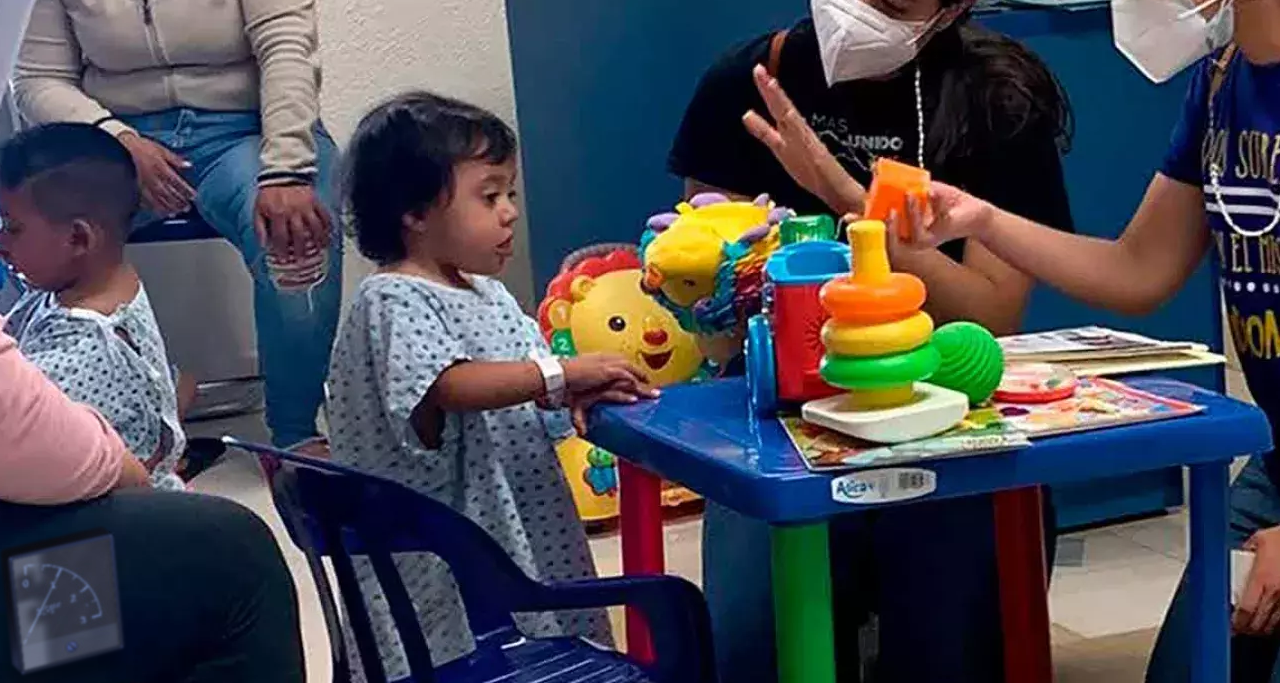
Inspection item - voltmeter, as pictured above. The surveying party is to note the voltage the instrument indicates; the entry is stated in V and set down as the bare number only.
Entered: 1
